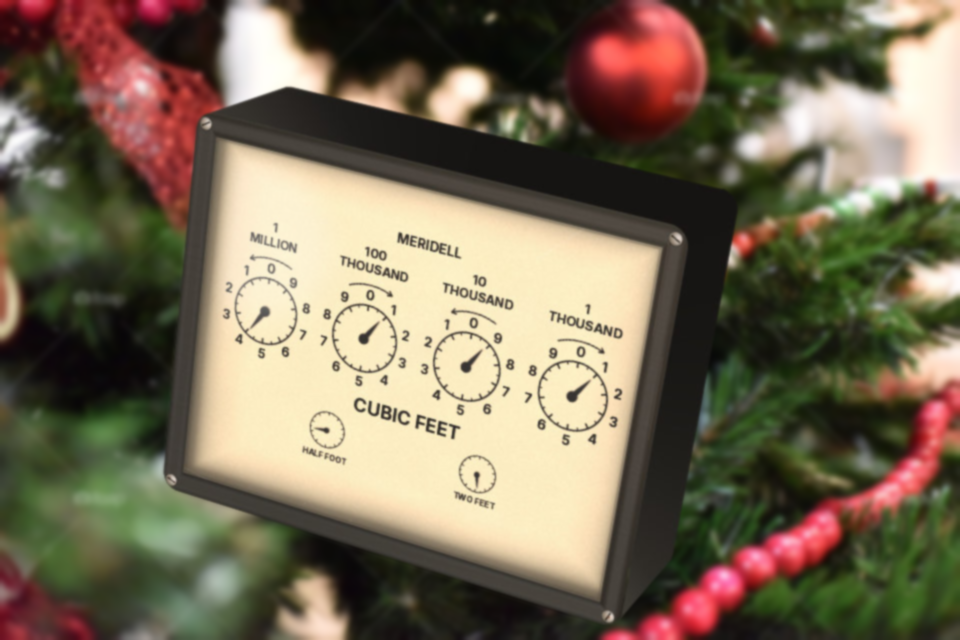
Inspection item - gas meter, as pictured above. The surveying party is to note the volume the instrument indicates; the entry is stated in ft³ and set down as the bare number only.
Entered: 409100
